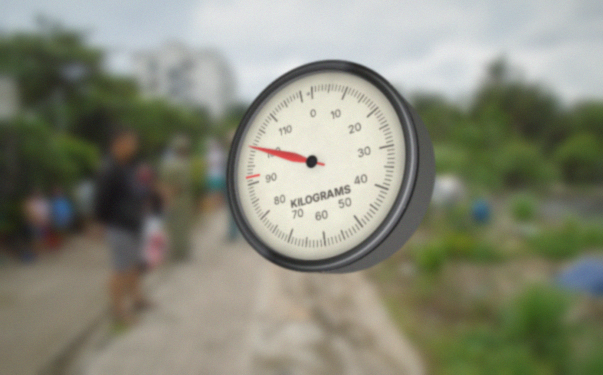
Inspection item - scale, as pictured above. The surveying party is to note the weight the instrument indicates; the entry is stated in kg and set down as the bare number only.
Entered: 100
